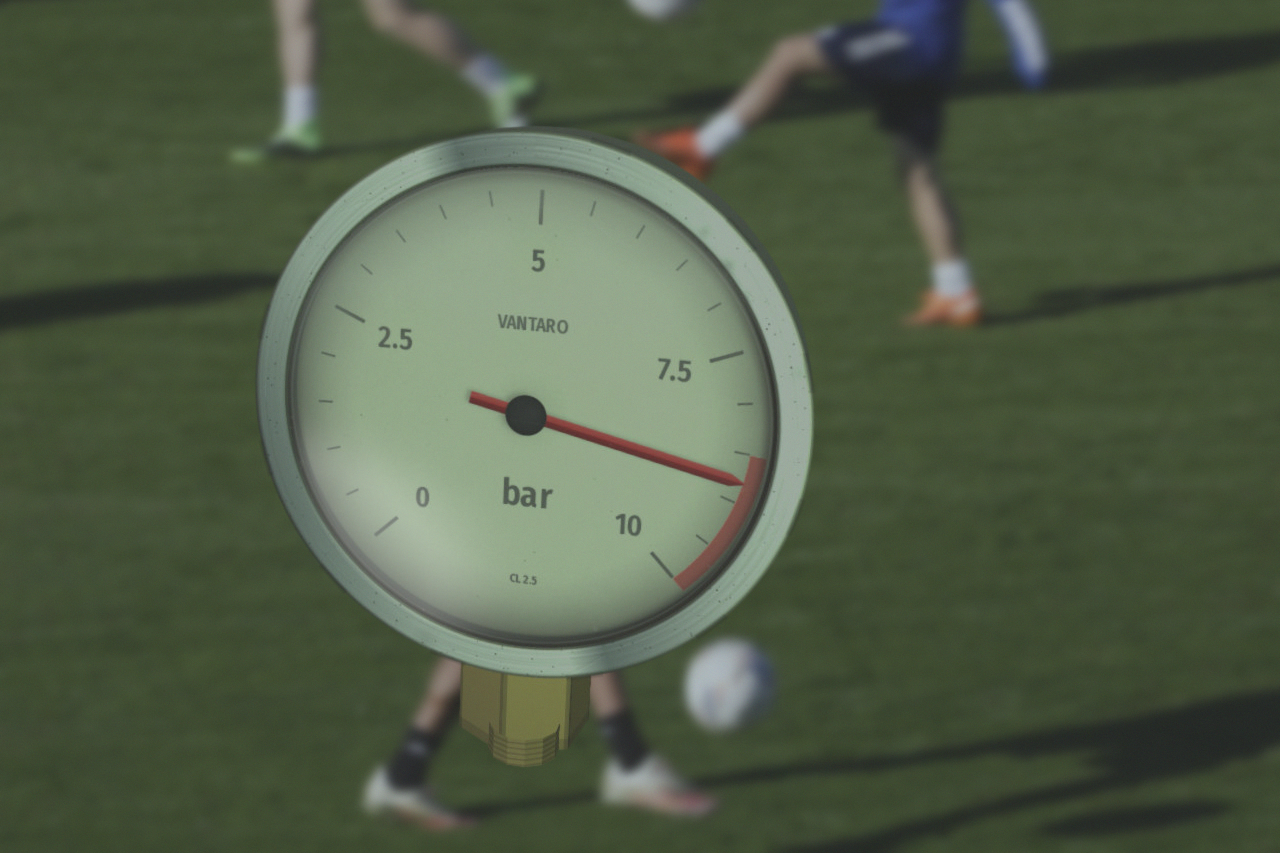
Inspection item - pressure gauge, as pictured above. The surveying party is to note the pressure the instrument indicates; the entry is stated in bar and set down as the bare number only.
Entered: 8.75
